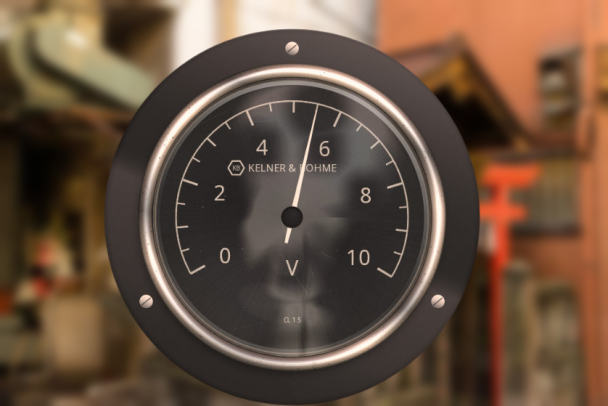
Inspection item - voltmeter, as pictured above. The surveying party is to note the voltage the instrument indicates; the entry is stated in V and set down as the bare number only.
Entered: 5.5
